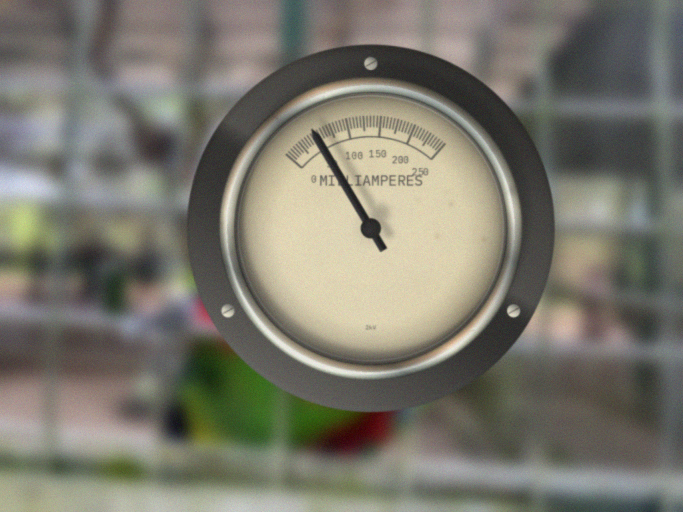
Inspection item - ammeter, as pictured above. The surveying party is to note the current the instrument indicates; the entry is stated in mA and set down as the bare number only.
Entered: 50
